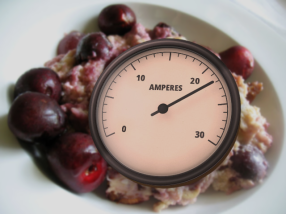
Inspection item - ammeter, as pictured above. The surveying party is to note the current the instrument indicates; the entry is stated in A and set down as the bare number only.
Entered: 22
